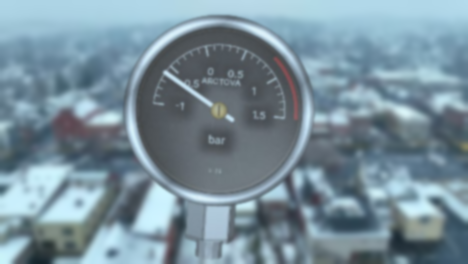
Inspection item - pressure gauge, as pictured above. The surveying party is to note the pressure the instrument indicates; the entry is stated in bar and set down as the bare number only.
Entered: -0.6
